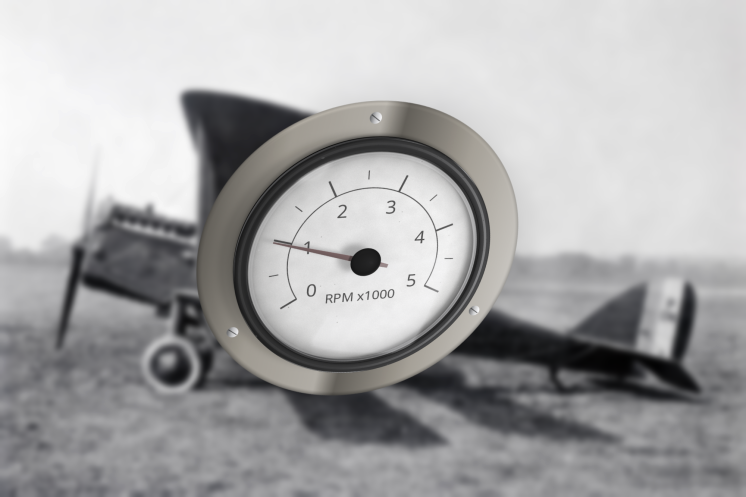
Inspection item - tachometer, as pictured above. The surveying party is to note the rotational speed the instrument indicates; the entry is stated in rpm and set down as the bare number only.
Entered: 1000
